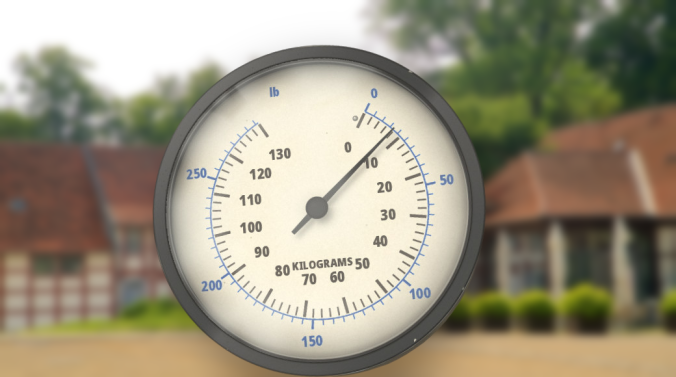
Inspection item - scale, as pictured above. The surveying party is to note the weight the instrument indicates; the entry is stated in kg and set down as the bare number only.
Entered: 8
